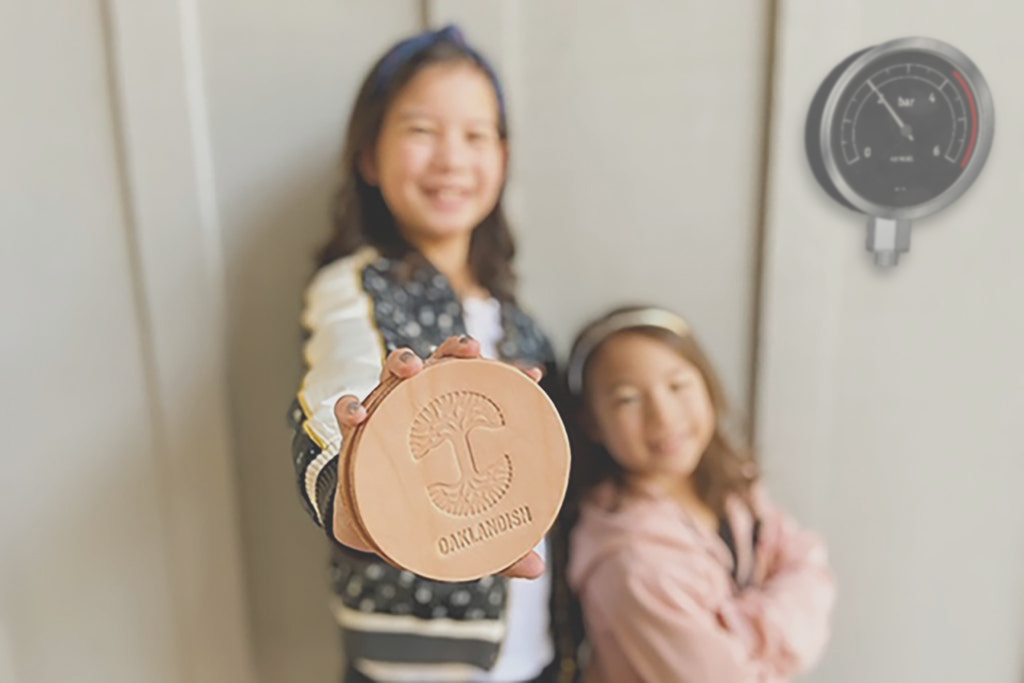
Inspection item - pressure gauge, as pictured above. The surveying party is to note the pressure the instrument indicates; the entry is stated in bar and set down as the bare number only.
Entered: 2
